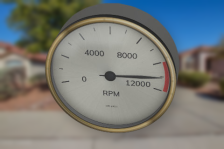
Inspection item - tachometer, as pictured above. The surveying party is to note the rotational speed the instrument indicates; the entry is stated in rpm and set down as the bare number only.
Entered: 11000
